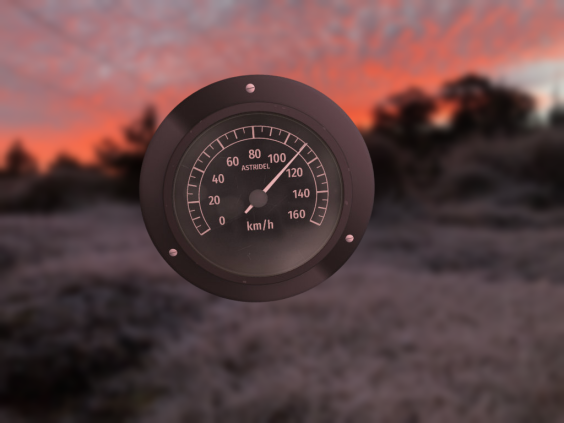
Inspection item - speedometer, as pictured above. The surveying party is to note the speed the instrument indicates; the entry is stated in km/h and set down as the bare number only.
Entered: 110
